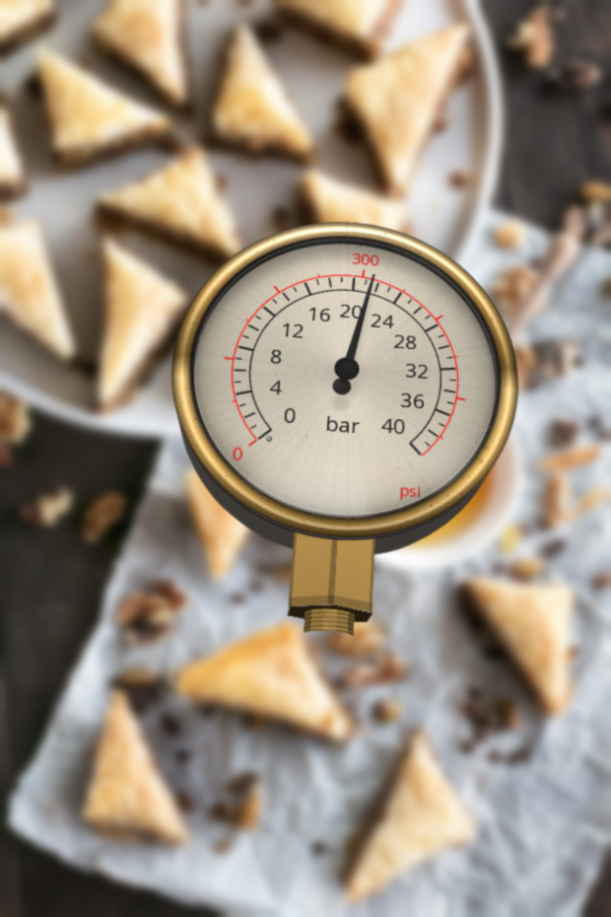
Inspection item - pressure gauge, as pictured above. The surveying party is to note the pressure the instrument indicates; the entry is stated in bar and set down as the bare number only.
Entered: 21.5
